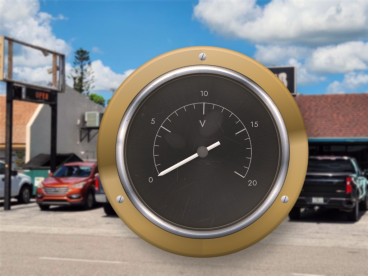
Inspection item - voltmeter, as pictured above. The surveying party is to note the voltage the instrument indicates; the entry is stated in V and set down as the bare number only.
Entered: 0
